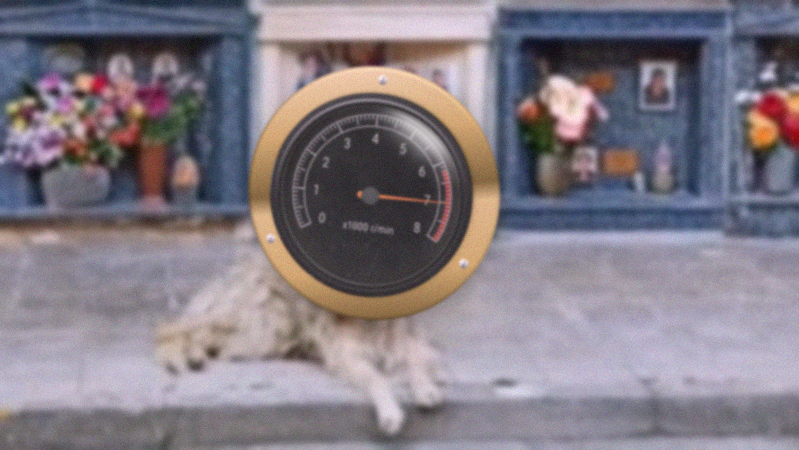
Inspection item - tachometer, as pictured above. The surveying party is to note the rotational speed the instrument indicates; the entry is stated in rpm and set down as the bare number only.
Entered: 7000
